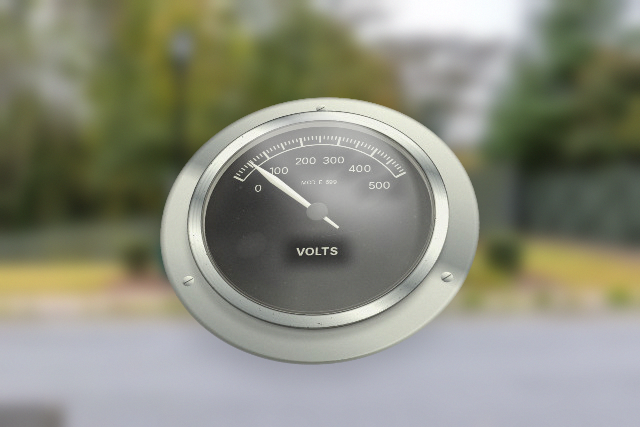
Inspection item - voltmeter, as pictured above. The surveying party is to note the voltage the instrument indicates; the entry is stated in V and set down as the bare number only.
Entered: 50
